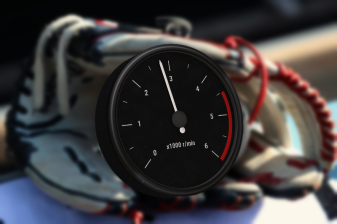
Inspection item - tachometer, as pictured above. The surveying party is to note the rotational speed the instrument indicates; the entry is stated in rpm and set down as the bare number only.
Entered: 2750
